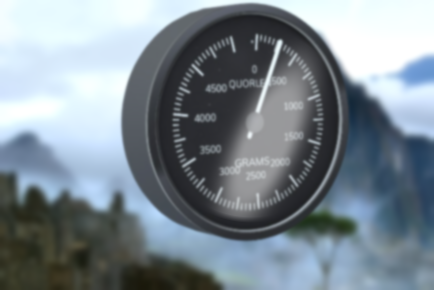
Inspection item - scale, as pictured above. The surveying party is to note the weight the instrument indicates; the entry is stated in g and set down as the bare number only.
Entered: 250
